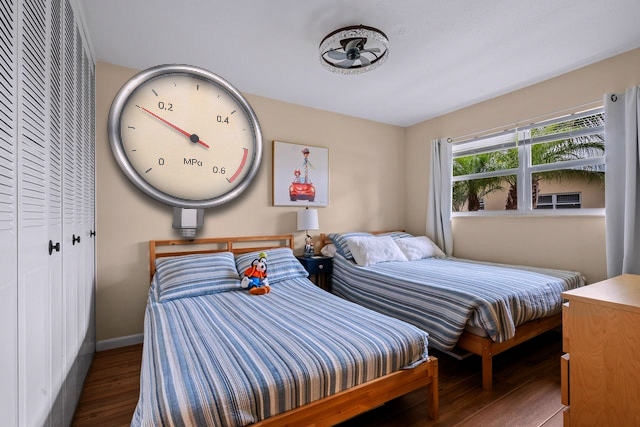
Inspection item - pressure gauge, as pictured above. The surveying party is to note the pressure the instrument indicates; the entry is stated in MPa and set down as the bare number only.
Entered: 0.15
